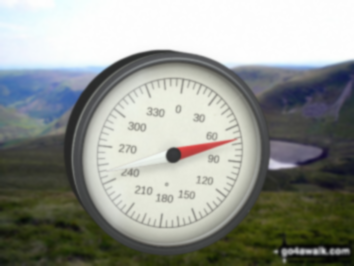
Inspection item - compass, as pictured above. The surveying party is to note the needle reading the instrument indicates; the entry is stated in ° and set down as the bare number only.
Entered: 70
